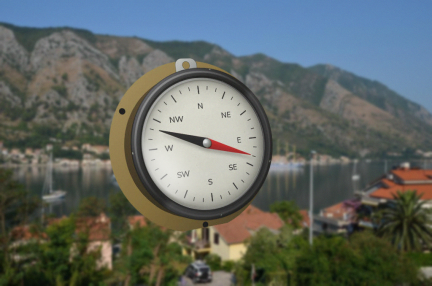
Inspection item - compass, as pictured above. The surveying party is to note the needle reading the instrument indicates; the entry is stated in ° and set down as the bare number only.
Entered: 110
